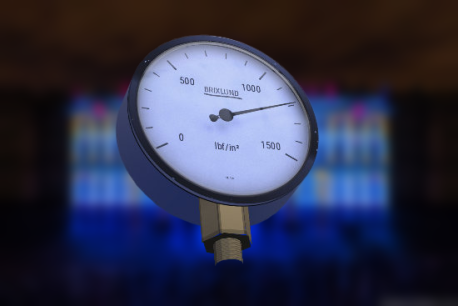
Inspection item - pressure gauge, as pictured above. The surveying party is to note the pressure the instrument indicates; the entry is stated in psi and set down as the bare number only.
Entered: 1200
